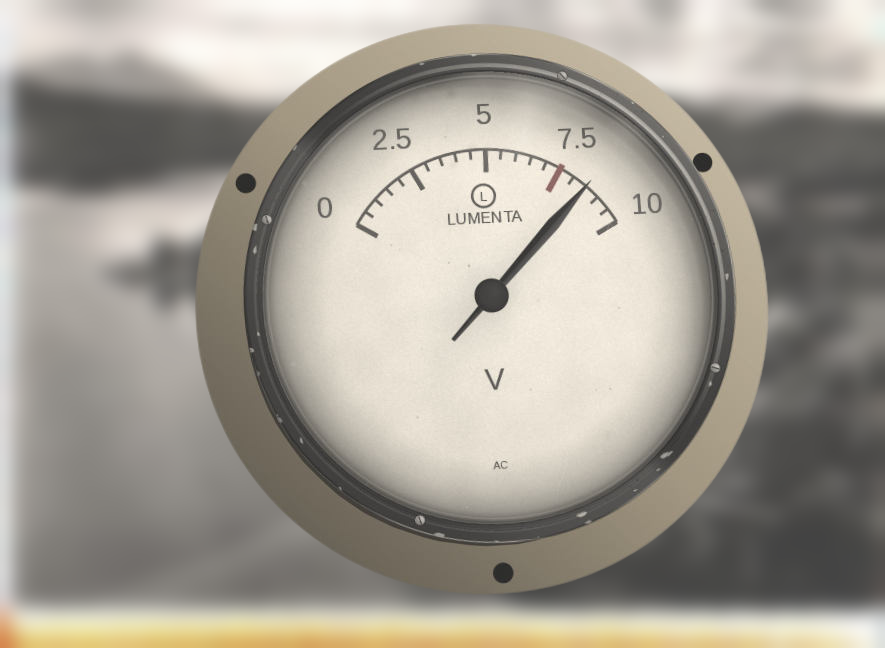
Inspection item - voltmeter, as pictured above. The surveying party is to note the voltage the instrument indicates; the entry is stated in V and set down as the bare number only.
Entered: 8.5
